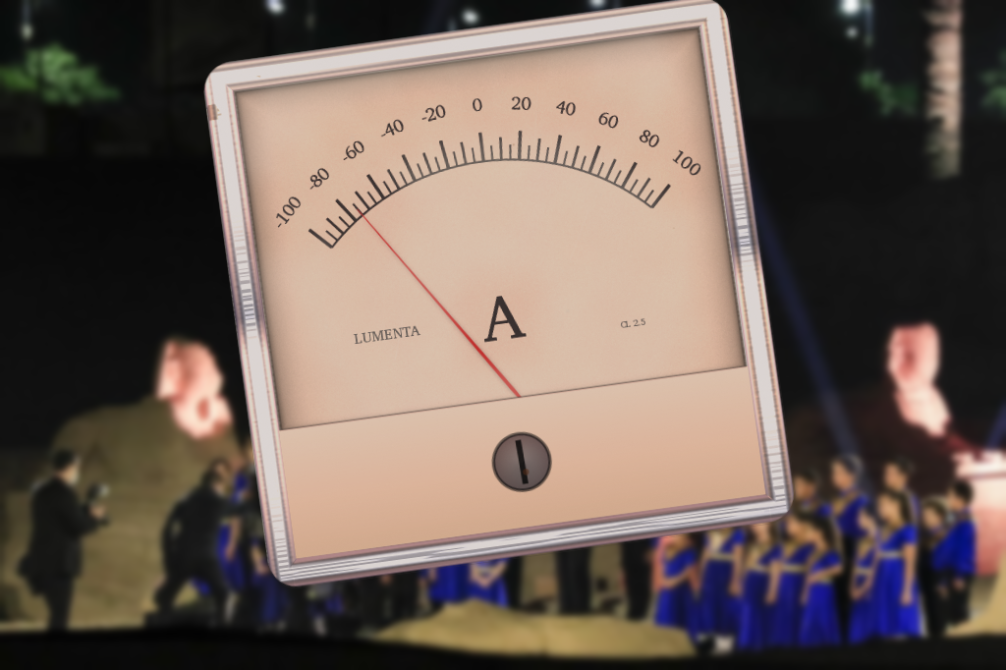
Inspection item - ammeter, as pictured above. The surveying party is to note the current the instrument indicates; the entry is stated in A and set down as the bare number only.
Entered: -75
